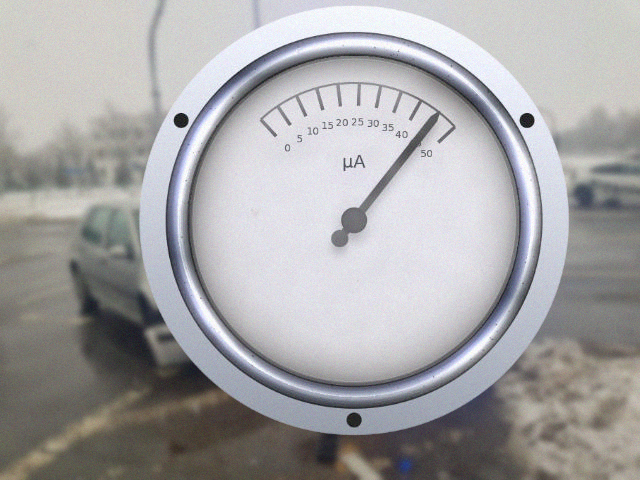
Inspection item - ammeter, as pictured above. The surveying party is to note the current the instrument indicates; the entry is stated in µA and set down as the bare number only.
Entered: 45
